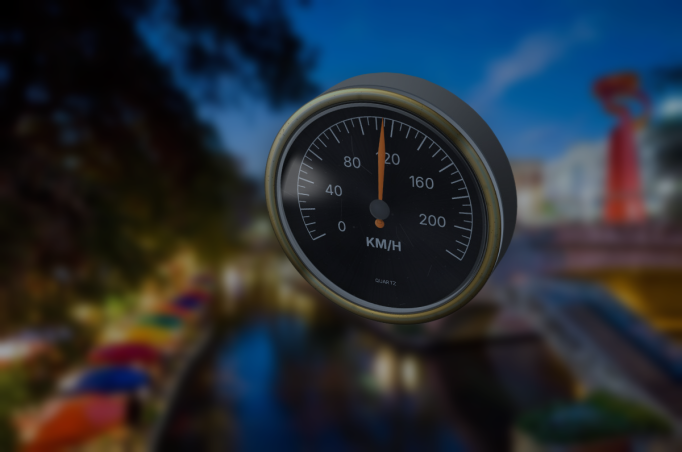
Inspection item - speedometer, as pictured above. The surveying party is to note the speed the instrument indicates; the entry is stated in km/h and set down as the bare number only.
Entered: 115
